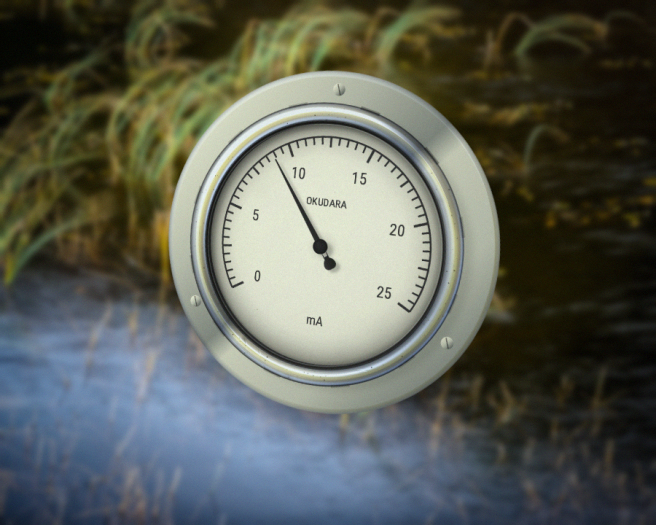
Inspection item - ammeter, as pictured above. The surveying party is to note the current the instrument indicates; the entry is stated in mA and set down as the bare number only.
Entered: 9
